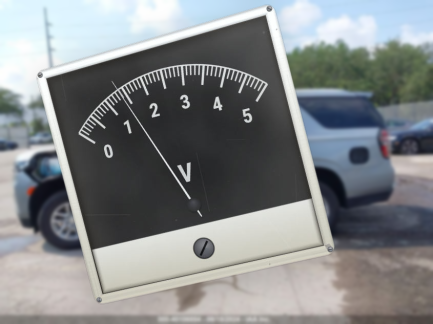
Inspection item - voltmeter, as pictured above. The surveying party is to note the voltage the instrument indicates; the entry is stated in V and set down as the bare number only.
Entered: 1.4
